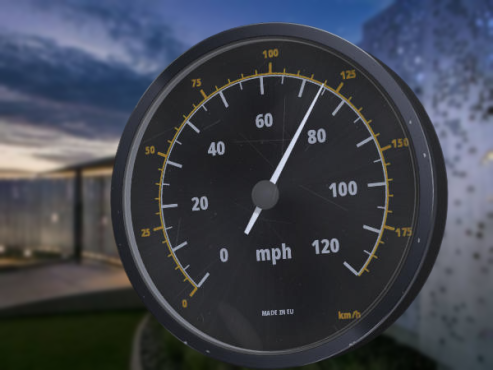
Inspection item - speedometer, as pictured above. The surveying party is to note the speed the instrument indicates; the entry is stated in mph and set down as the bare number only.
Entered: 75
